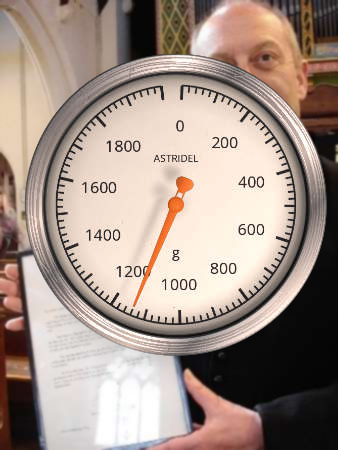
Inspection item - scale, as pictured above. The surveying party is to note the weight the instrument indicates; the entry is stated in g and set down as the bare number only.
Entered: 1140
